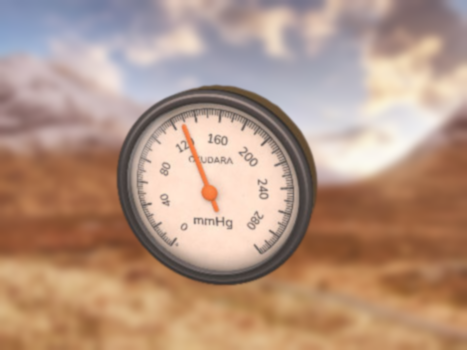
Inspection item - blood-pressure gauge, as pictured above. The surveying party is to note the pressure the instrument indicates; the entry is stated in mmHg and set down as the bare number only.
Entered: 130
